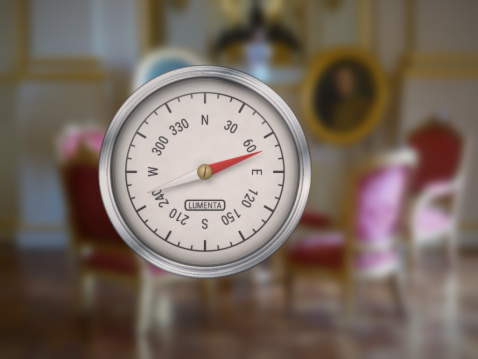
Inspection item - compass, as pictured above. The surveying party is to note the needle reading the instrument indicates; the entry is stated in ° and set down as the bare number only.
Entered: 70
